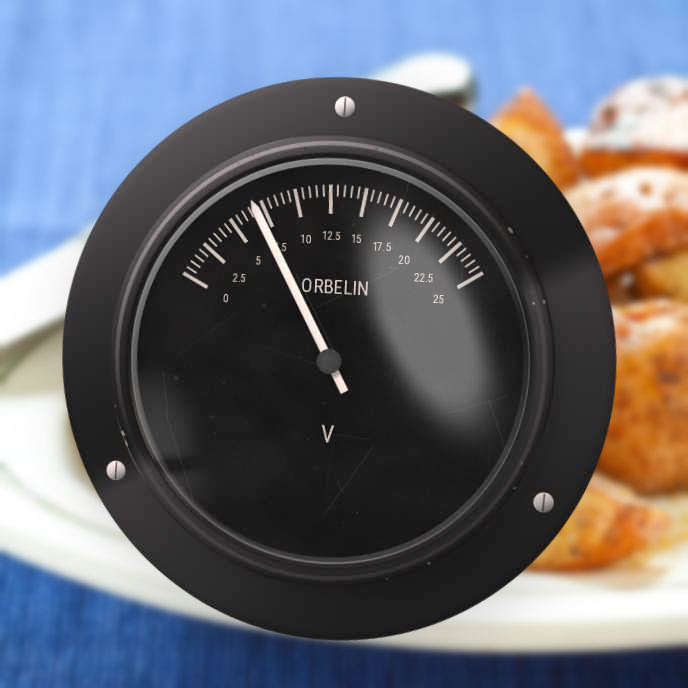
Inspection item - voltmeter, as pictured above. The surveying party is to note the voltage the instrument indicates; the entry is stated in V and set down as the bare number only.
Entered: 7
